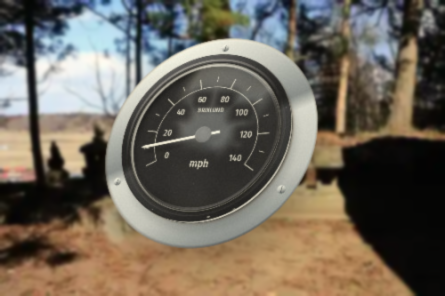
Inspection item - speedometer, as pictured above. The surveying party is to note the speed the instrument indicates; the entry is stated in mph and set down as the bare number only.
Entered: 10
